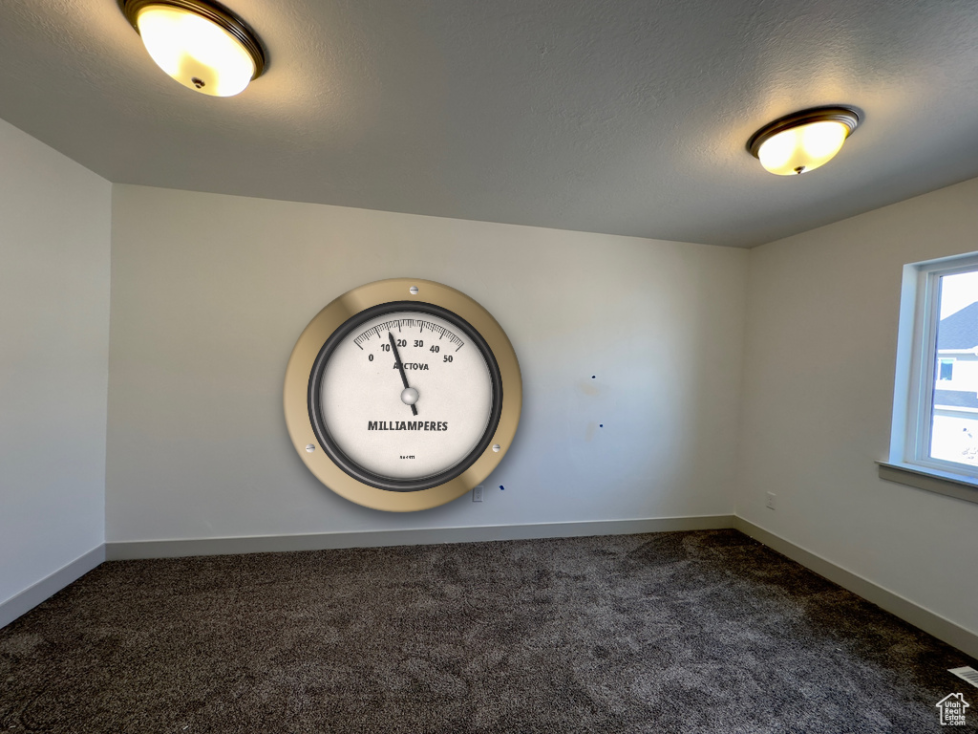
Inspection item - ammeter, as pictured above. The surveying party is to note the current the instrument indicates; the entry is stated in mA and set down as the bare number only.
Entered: 15
